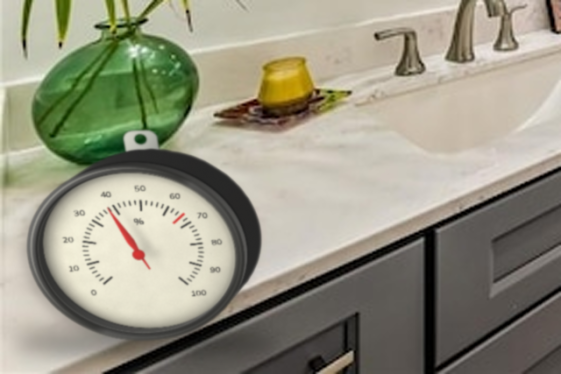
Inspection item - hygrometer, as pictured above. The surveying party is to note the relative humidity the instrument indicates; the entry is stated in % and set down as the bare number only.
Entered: 40
